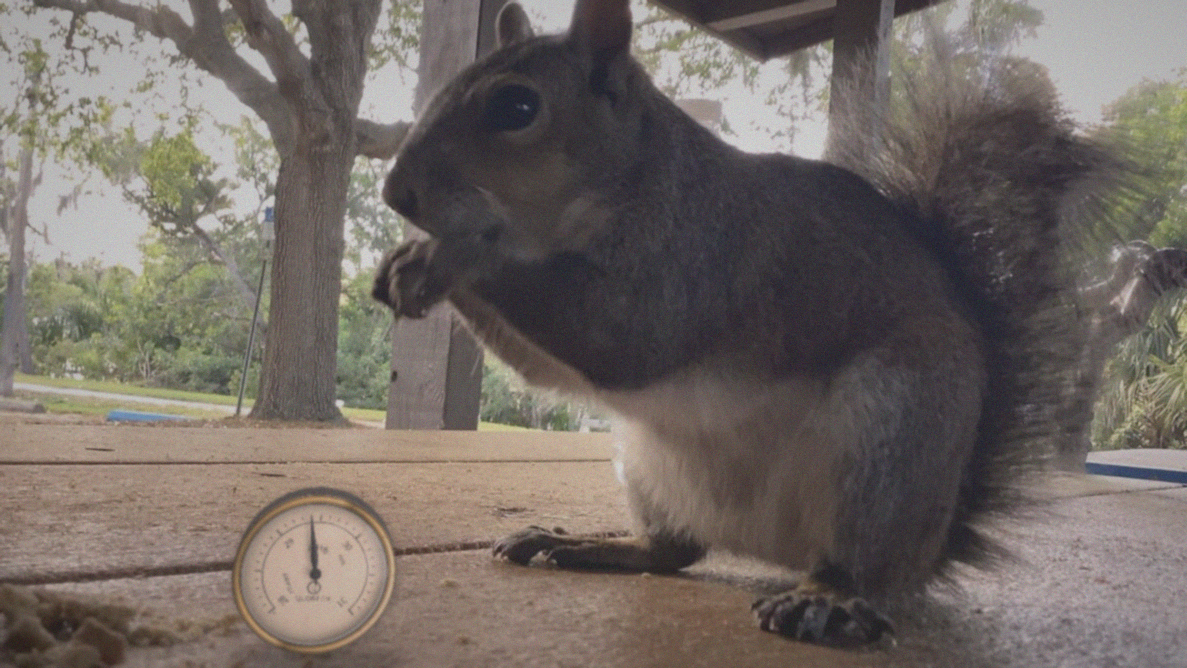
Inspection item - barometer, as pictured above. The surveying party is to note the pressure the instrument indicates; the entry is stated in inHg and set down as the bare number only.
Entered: 29.4
